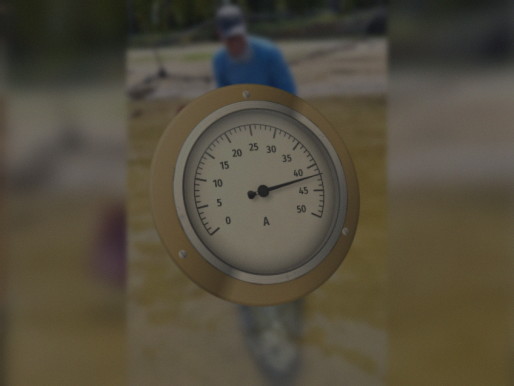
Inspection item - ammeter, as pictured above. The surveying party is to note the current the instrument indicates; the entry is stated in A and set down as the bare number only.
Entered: 42
